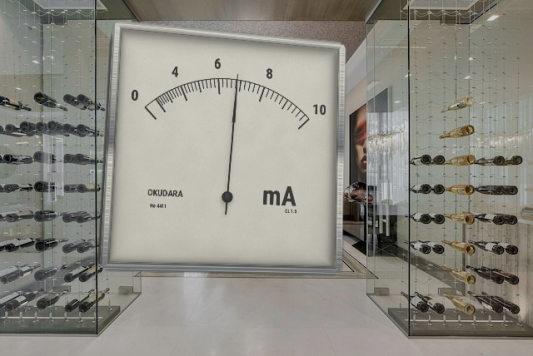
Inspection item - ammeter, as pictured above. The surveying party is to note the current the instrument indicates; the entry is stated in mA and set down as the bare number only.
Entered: 6.8
